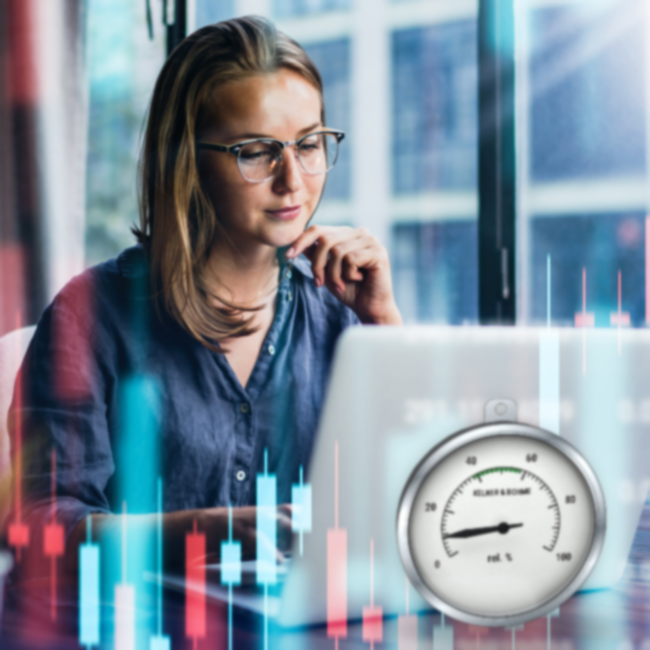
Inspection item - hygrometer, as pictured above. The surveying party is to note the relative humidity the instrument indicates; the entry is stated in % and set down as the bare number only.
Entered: 10
